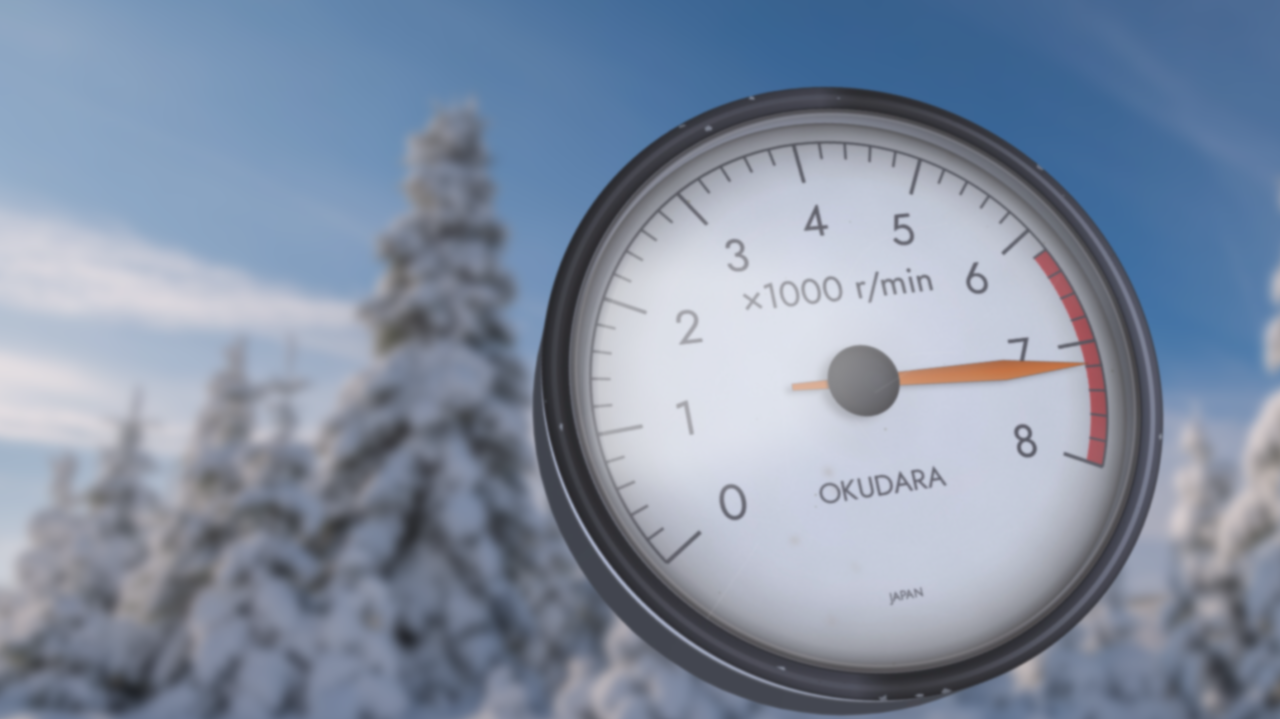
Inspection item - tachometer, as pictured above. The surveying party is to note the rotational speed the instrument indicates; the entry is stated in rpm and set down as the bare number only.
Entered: 7200
